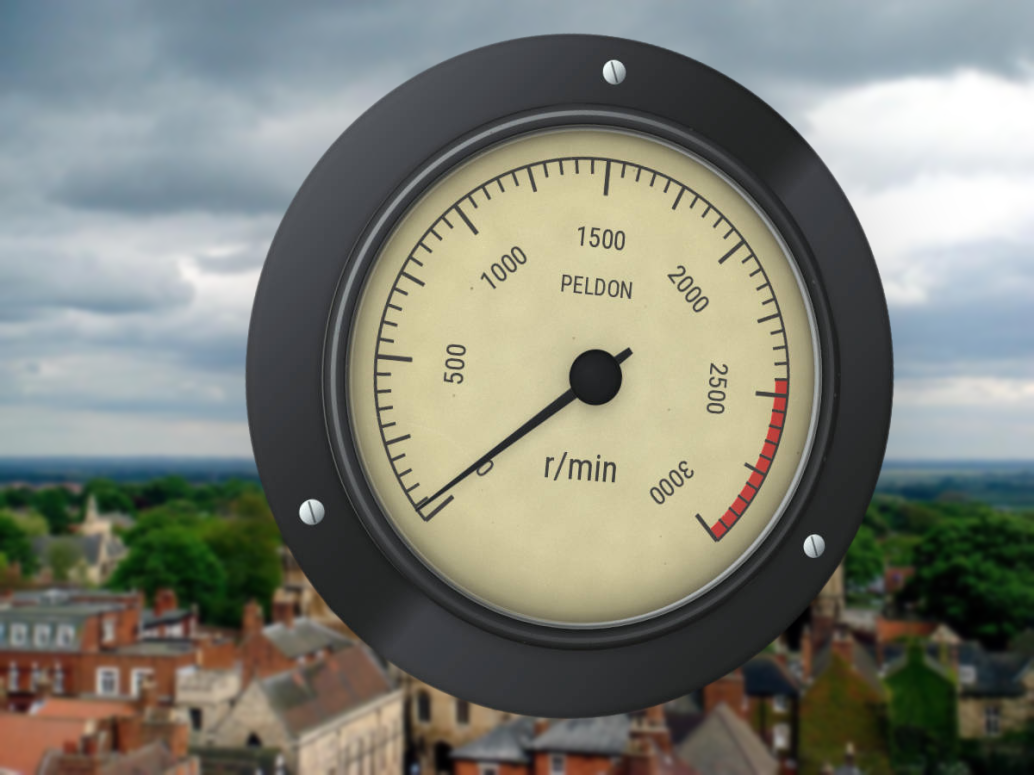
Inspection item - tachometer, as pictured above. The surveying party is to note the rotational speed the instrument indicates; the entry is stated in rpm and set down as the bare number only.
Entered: 50
